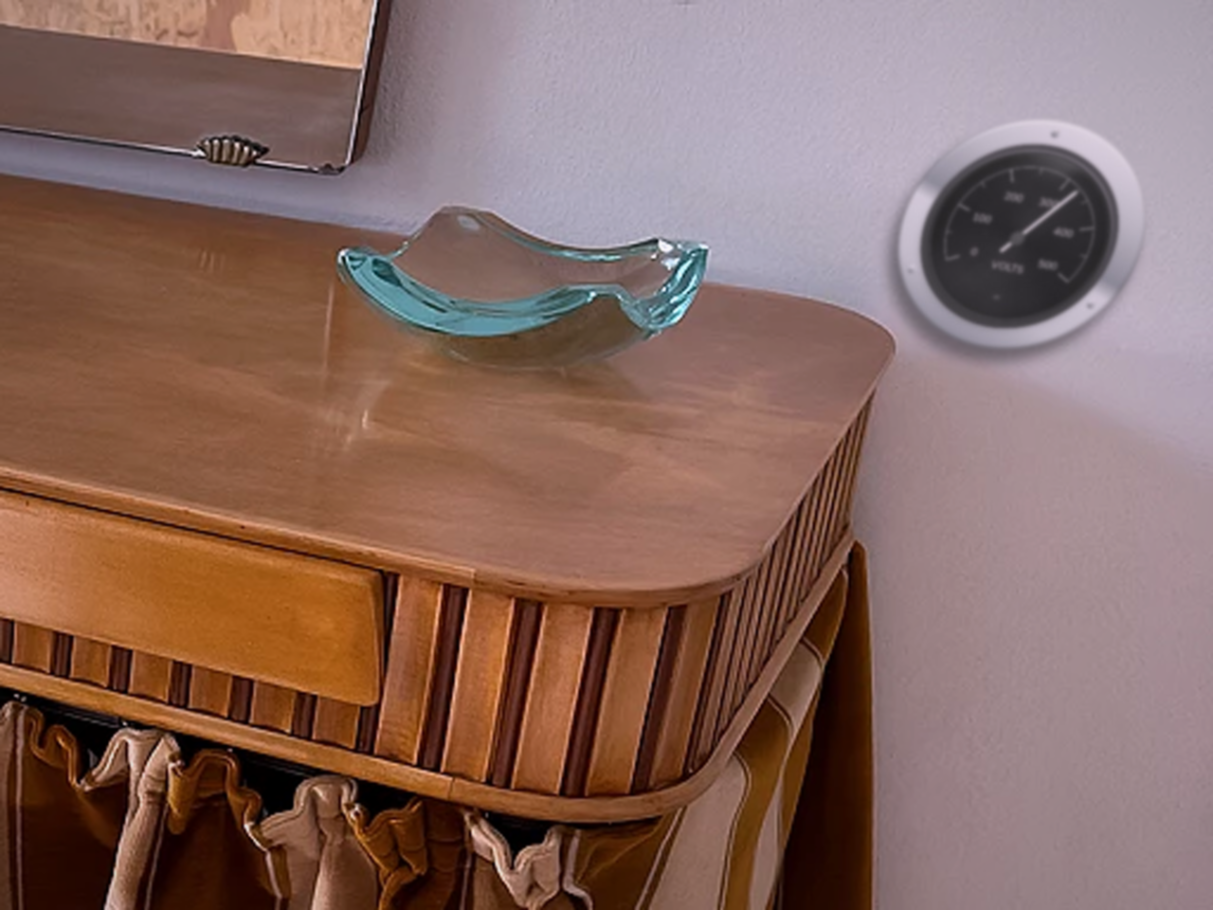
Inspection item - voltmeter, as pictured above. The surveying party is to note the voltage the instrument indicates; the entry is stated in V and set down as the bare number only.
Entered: 325
